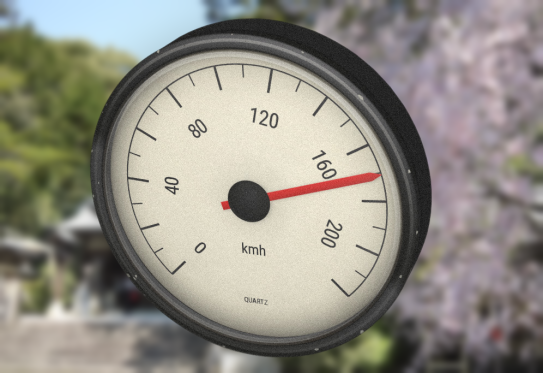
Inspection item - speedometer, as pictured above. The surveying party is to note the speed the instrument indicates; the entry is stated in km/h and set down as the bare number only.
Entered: 170
